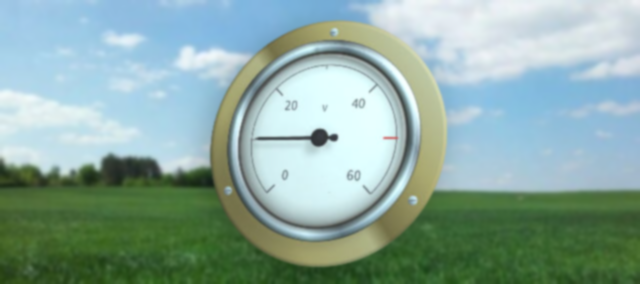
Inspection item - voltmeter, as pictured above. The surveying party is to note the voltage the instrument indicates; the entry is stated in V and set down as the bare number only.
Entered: 10
